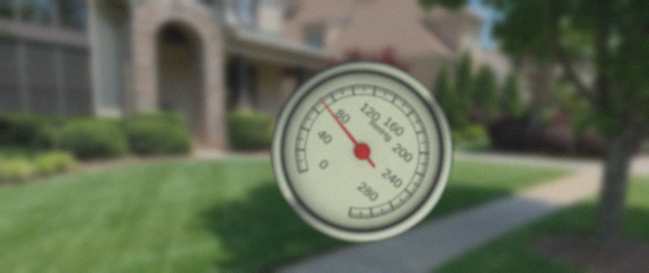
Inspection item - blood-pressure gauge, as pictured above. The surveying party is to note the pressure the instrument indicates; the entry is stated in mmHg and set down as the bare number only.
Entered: 70
